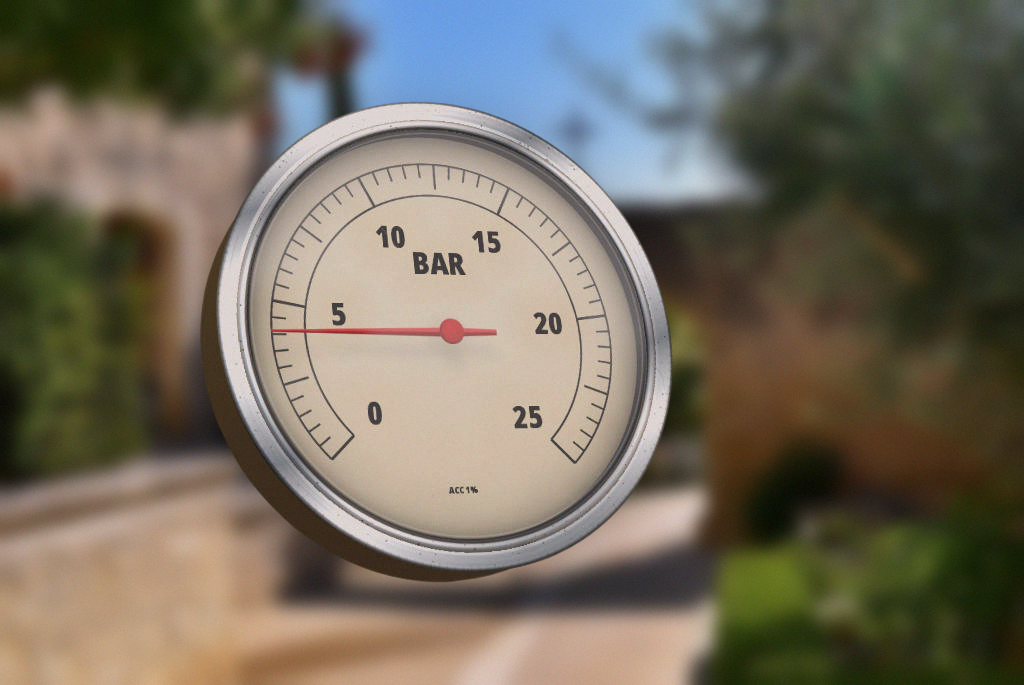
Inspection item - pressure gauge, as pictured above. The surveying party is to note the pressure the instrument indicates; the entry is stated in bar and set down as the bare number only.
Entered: 4
